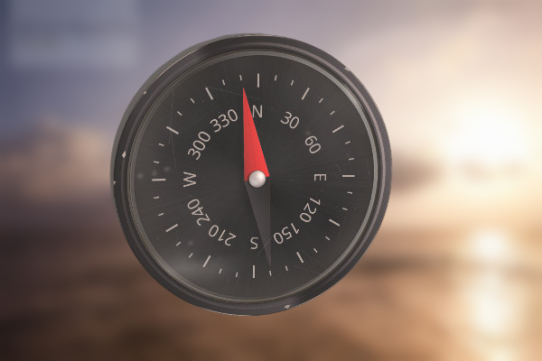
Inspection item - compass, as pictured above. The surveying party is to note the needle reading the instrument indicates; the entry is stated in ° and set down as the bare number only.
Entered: 350
